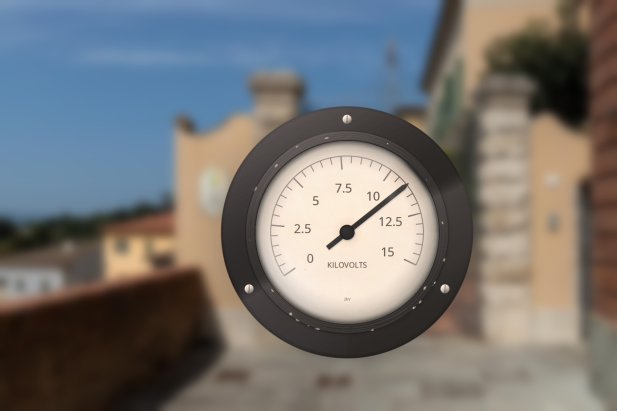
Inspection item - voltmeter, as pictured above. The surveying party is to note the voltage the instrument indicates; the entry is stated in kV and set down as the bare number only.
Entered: 11
